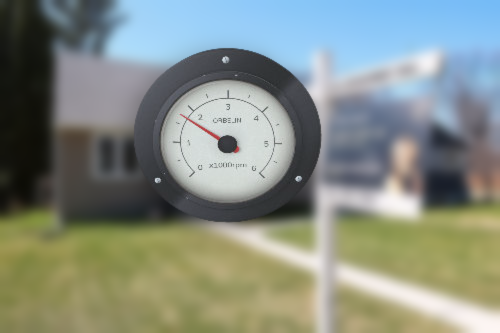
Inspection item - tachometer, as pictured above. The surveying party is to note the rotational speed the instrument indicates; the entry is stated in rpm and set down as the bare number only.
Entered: 1750
